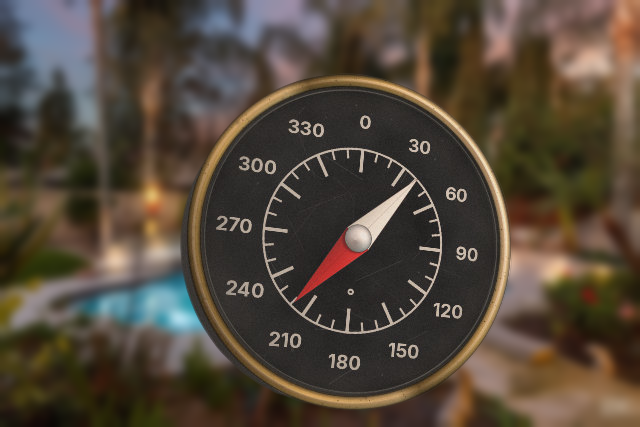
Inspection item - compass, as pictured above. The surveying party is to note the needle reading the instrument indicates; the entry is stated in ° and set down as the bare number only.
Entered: 220
